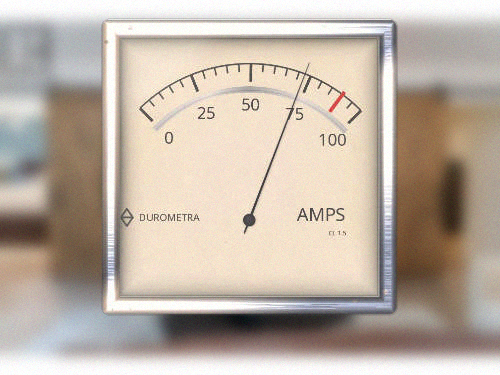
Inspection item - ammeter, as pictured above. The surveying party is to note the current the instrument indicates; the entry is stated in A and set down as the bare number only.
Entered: 72.5
